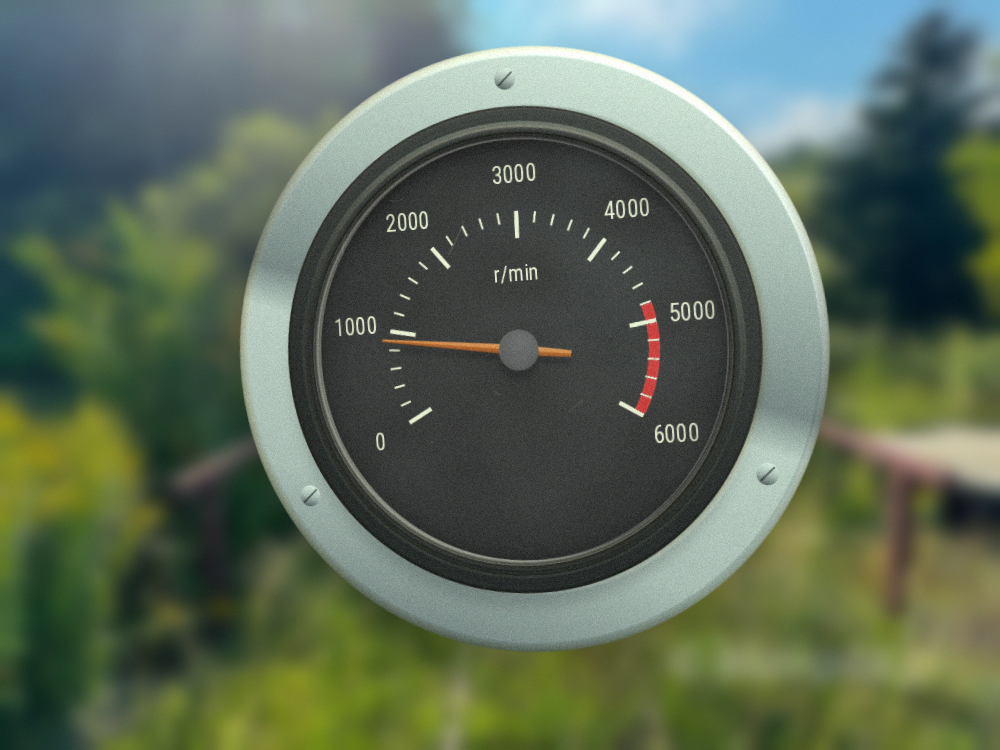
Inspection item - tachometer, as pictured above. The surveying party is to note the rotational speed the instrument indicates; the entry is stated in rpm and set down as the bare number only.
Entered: 900
